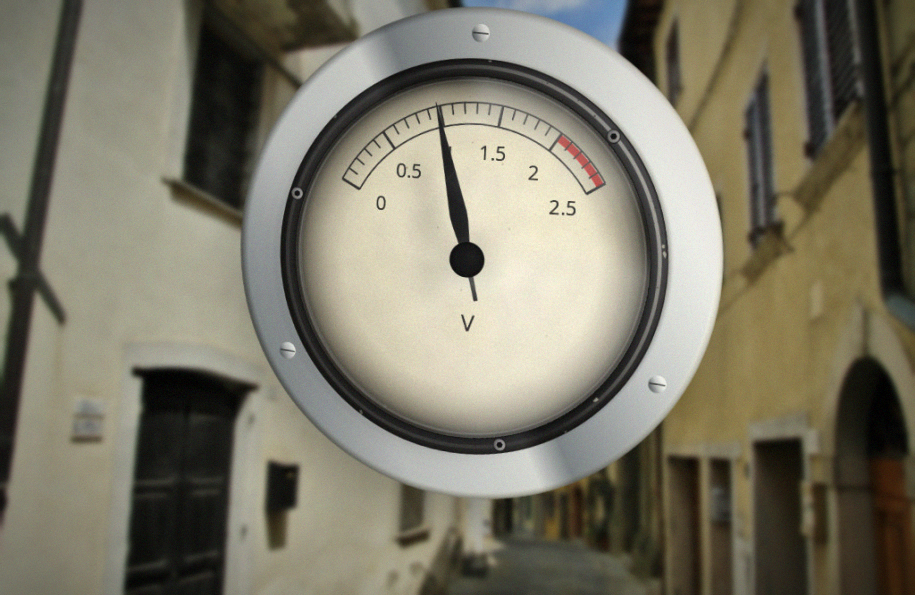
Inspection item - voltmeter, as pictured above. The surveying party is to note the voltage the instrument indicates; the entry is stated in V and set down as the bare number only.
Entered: 1
